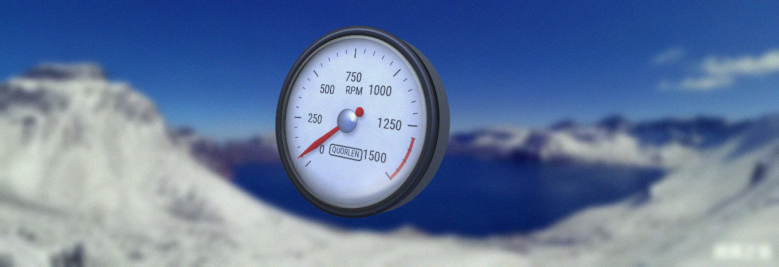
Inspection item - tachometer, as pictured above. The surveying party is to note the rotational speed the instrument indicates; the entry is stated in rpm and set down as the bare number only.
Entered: 50
